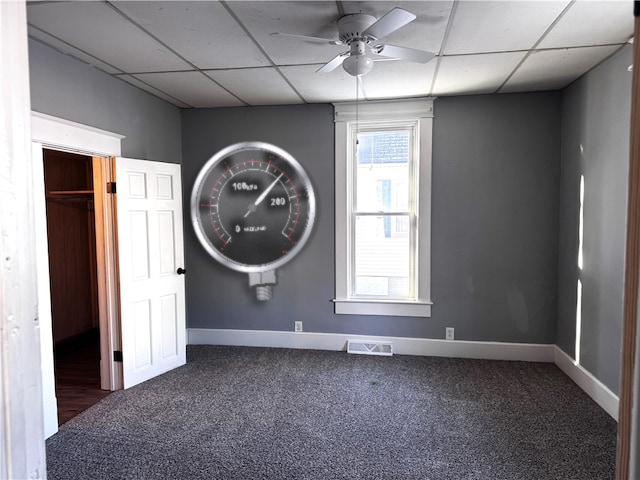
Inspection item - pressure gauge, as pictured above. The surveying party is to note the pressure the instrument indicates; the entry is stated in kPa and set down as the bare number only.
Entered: 170
